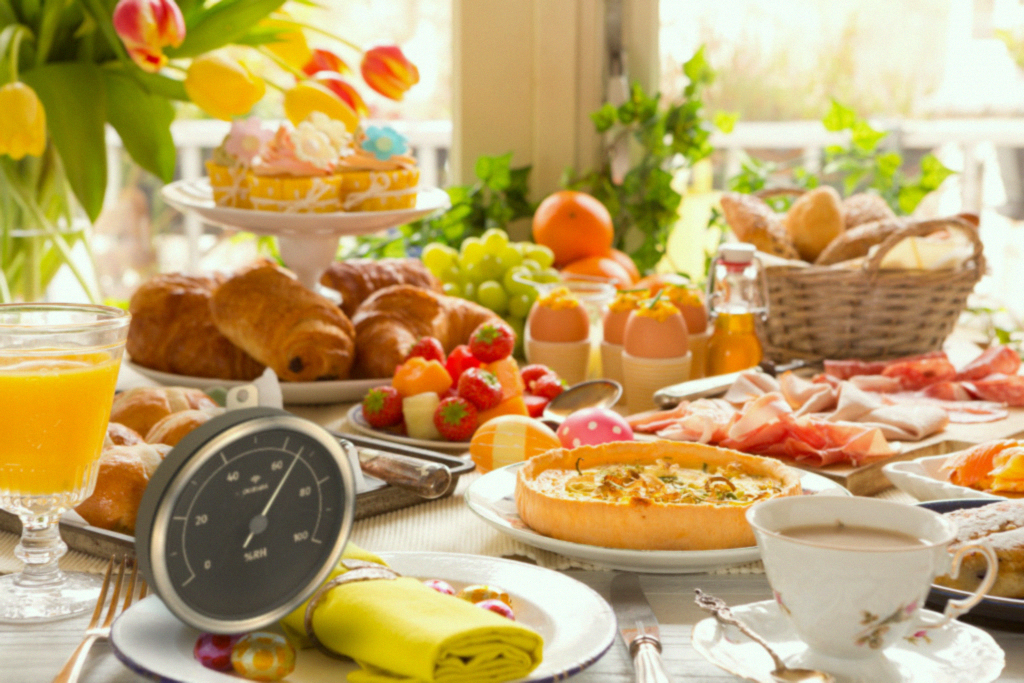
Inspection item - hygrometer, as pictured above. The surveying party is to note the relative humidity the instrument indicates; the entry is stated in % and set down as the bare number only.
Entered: 65
